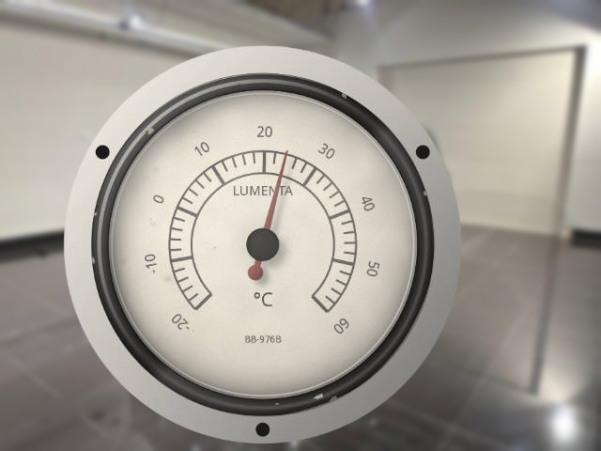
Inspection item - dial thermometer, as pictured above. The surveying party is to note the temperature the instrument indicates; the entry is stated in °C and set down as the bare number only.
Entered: 24
